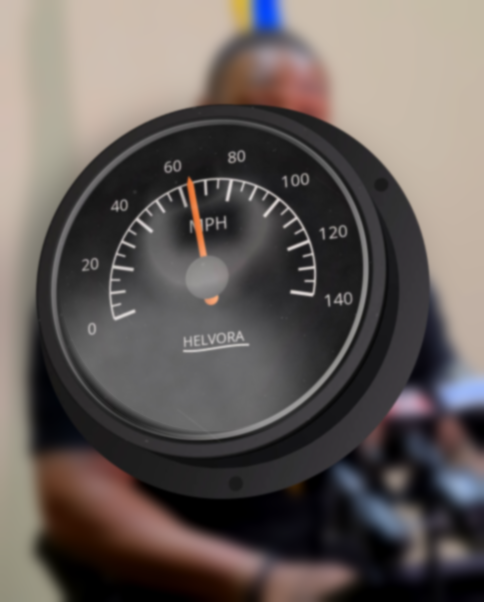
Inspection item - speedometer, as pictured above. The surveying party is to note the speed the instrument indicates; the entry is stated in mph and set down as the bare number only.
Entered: 65
